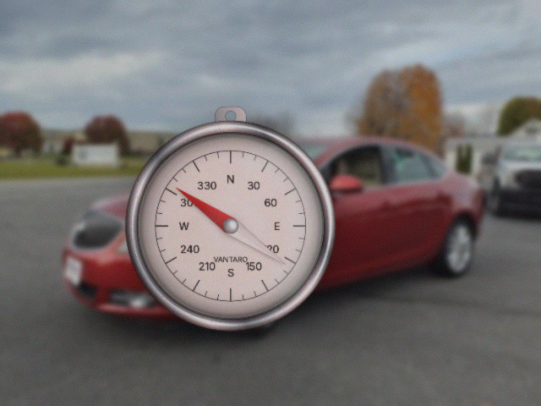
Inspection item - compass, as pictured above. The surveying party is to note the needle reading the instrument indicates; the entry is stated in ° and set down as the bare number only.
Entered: 305
